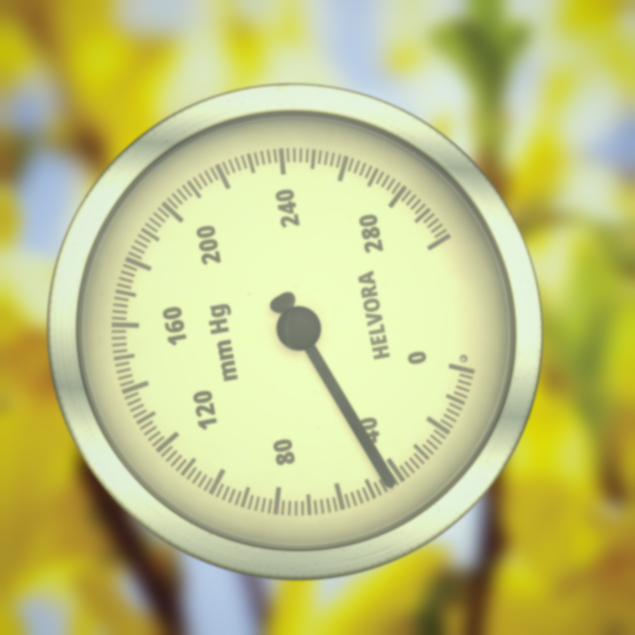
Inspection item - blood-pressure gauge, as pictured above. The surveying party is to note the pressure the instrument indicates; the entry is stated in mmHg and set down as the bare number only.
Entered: 44
